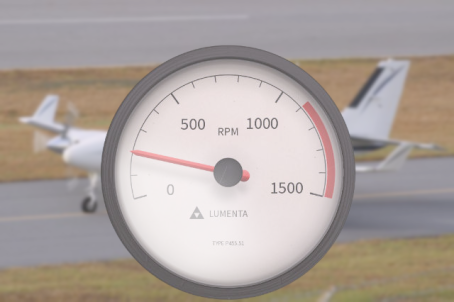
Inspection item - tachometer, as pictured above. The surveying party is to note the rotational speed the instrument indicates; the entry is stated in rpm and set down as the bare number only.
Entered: 200
